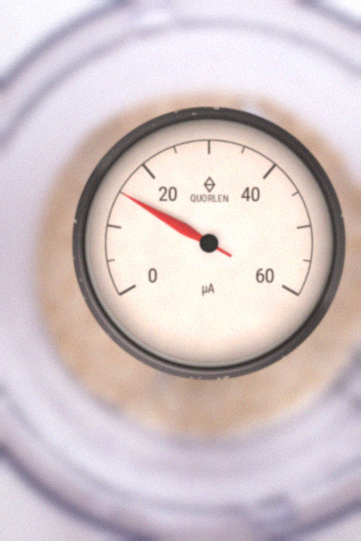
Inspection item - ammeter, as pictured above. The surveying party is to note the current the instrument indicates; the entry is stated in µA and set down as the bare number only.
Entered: 15
